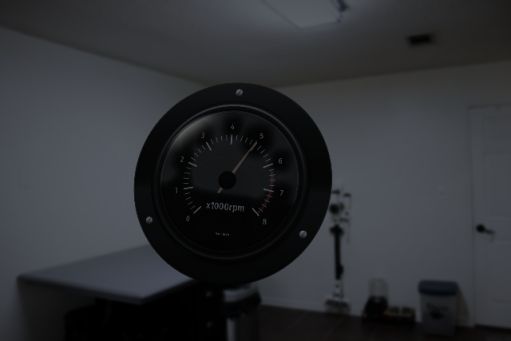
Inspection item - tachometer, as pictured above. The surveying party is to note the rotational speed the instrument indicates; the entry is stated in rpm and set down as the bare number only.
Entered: 5000
